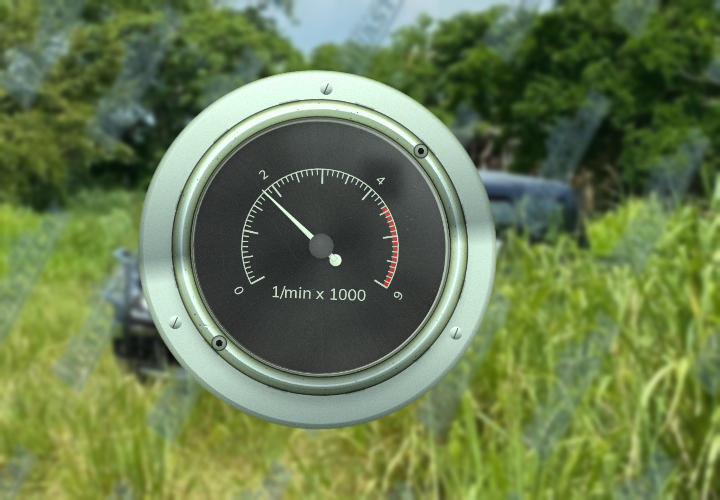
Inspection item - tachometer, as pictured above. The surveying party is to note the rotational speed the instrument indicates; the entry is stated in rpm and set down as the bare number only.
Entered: 1800
